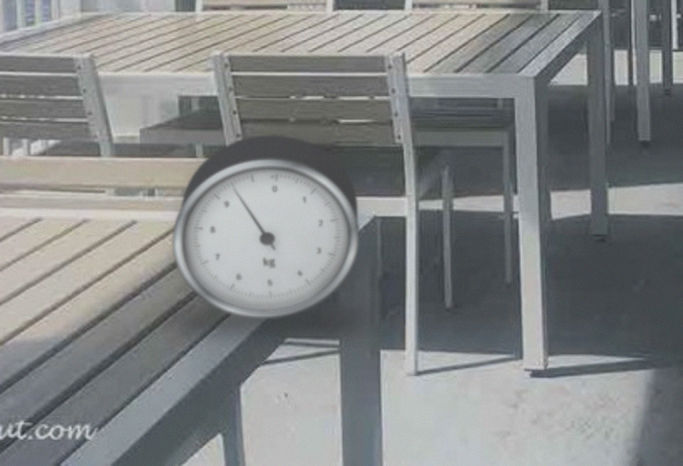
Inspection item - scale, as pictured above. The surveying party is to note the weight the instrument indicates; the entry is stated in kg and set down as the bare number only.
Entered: 9.5
